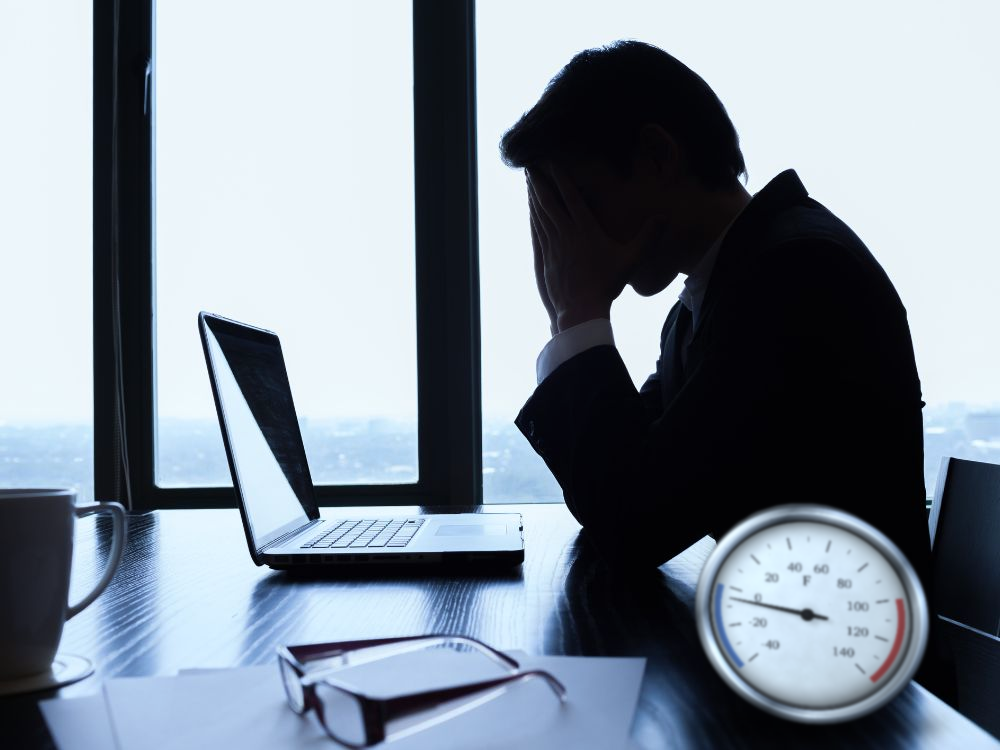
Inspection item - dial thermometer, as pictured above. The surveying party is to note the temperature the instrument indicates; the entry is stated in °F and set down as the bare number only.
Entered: -5
